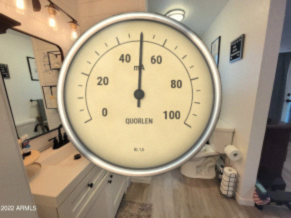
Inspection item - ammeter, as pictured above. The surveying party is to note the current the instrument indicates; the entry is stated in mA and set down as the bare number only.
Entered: 50
